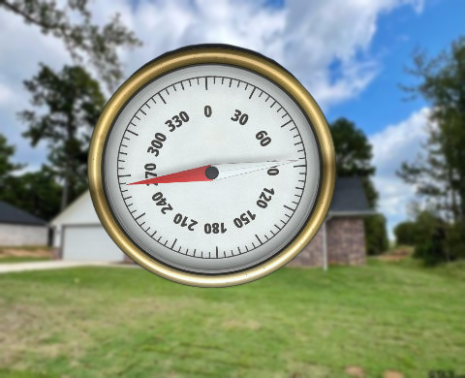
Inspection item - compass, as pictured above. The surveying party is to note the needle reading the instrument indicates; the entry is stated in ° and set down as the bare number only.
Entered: 265
